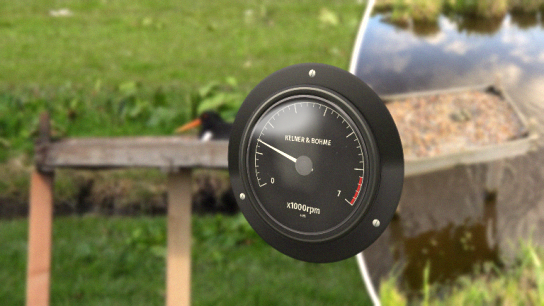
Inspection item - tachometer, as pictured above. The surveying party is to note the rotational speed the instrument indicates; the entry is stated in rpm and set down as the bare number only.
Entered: 1400
